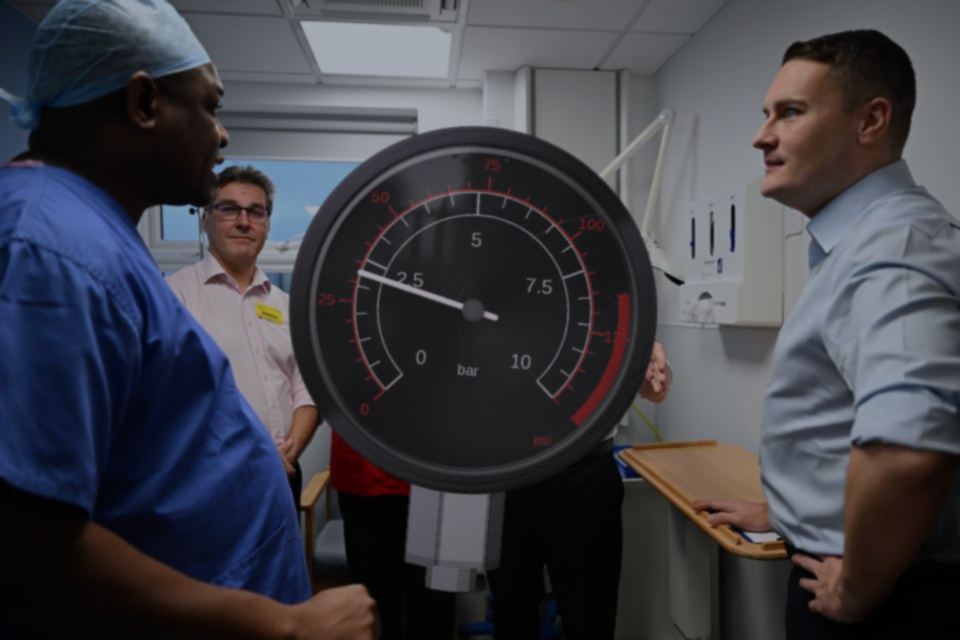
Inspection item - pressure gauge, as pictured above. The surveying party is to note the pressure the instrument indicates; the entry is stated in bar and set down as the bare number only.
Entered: 2.25
